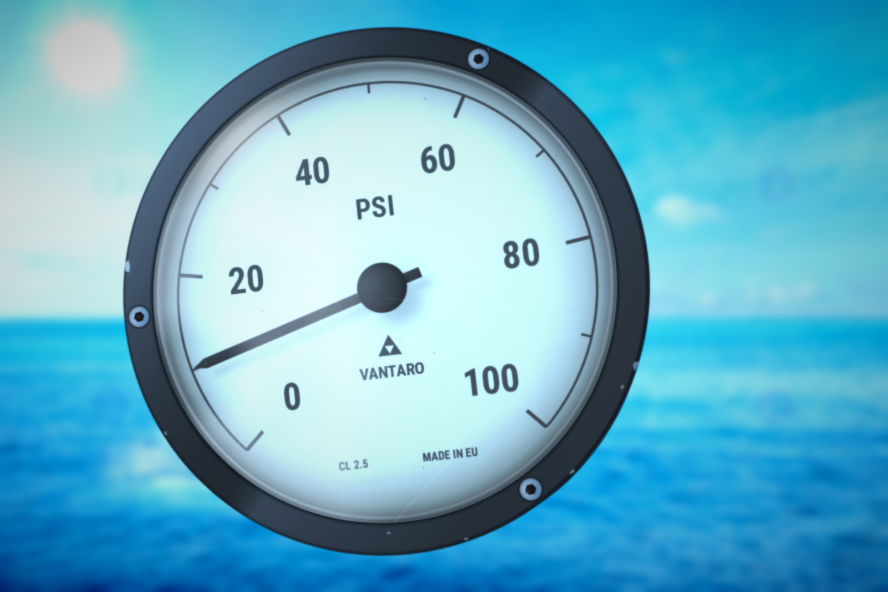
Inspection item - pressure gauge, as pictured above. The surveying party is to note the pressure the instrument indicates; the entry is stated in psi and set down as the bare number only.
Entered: 10
